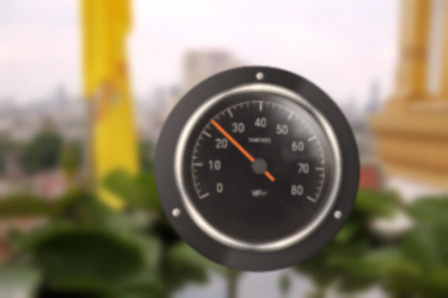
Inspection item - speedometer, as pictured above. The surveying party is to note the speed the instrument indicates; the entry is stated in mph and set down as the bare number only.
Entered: 24
